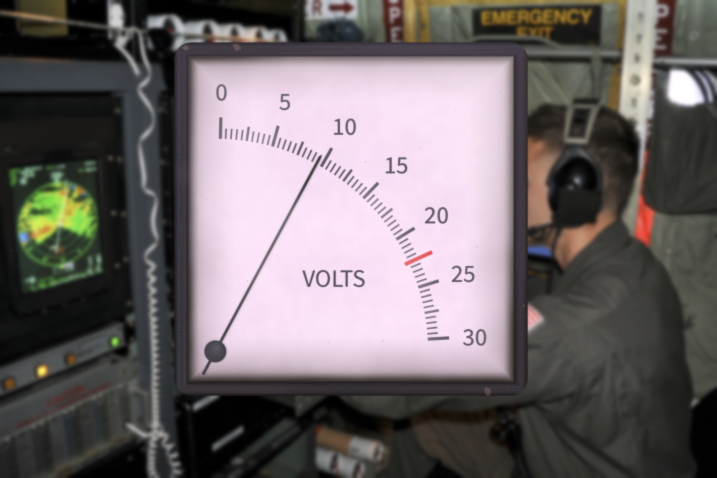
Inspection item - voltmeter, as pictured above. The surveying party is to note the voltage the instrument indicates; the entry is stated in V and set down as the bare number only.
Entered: 9.5
